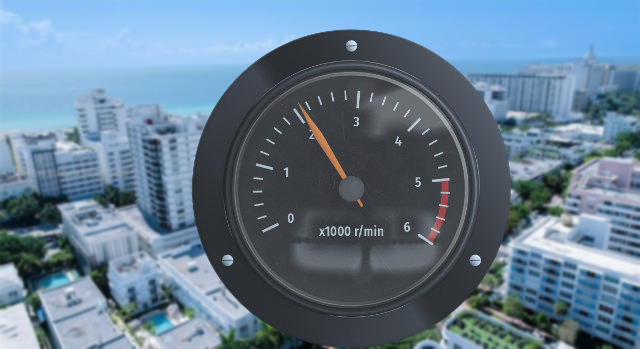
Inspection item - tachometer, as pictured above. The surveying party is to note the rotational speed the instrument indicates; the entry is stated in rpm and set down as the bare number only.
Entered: 2100
